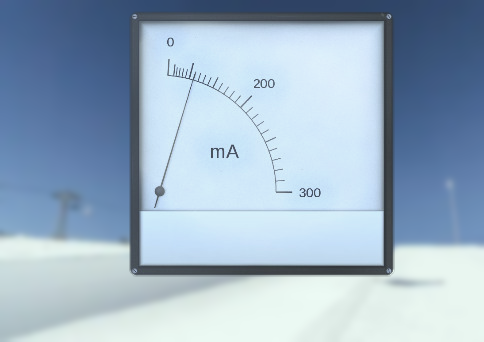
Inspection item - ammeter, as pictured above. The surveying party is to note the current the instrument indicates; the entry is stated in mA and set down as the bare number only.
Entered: 110
